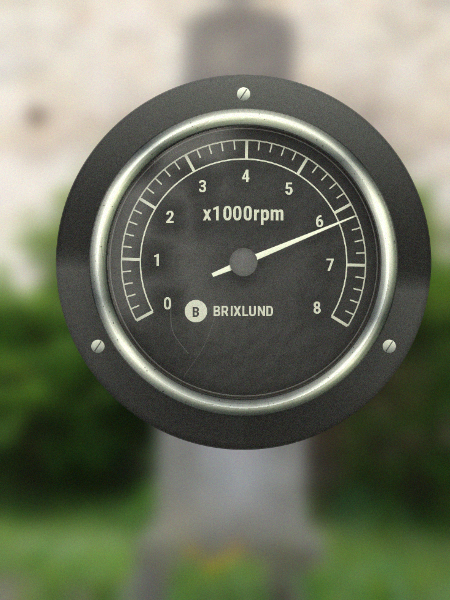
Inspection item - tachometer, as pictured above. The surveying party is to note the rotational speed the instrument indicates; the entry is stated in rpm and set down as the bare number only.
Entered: 6200
